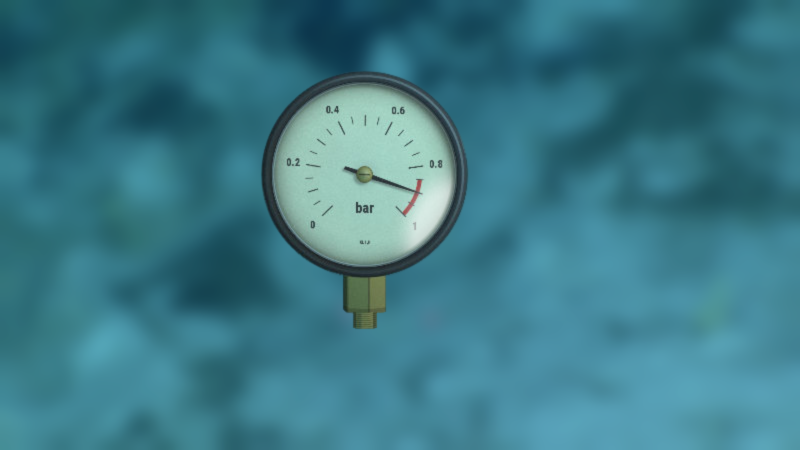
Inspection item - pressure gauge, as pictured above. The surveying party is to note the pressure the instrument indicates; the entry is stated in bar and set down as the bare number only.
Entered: 0.9
